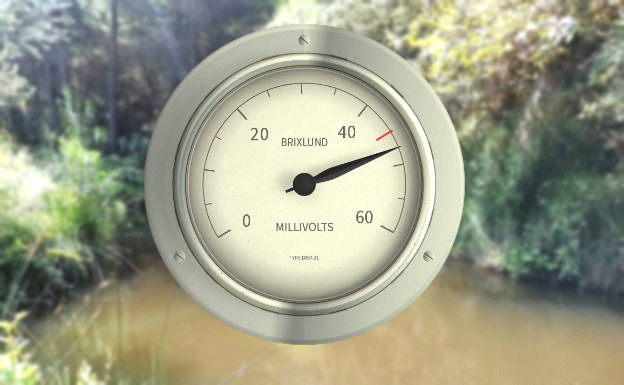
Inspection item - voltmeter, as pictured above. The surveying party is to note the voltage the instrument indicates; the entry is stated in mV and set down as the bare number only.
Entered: 47.5
